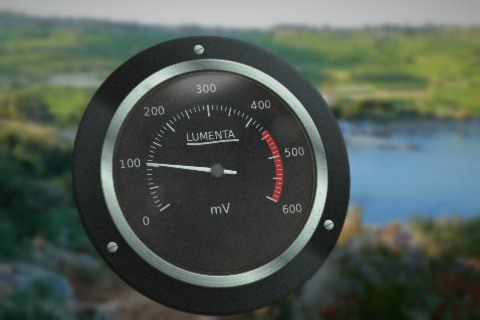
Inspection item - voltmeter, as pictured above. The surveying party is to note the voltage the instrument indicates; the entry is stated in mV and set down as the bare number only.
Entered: 100
